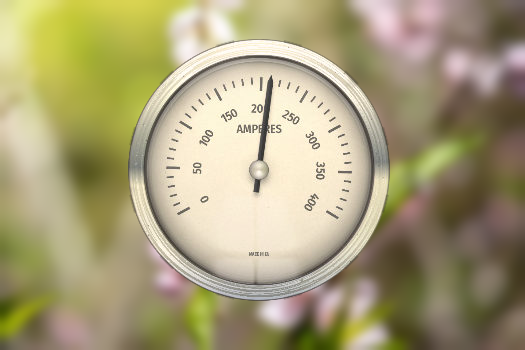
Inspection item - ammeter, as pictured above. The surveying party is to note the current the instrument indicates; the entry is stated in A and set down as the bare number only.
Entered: 210
